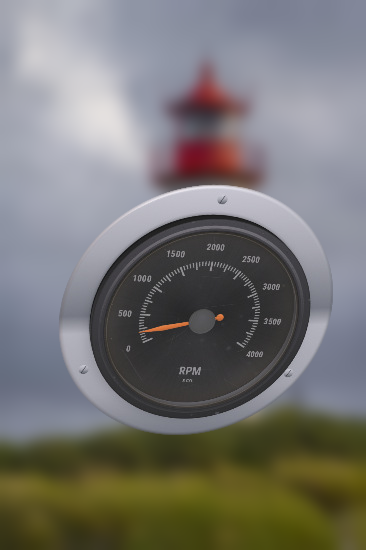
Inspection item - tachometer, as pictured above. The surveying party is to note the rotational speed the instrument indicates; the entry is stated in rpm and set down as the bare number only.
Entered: 250
